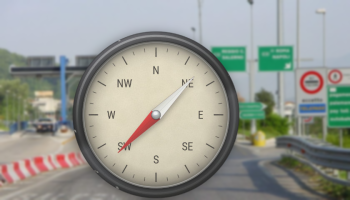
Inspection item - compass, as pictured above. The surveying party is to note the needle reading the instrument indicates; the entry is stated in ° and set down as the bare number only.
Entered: 225
